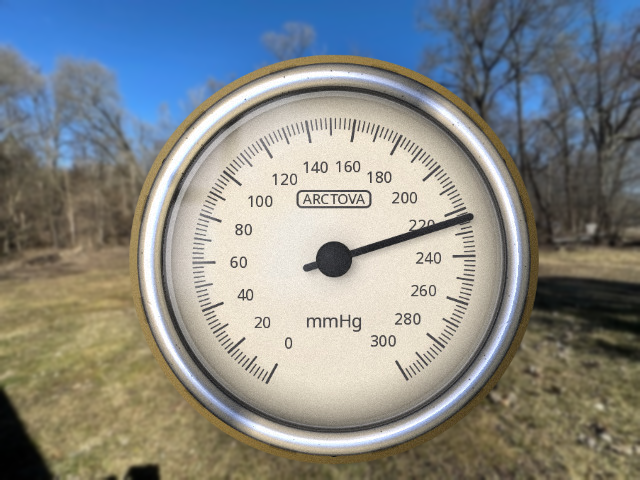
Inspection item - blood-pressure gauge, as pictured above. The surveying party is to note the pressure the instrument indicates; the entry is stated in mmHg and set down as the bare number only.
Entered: 224
